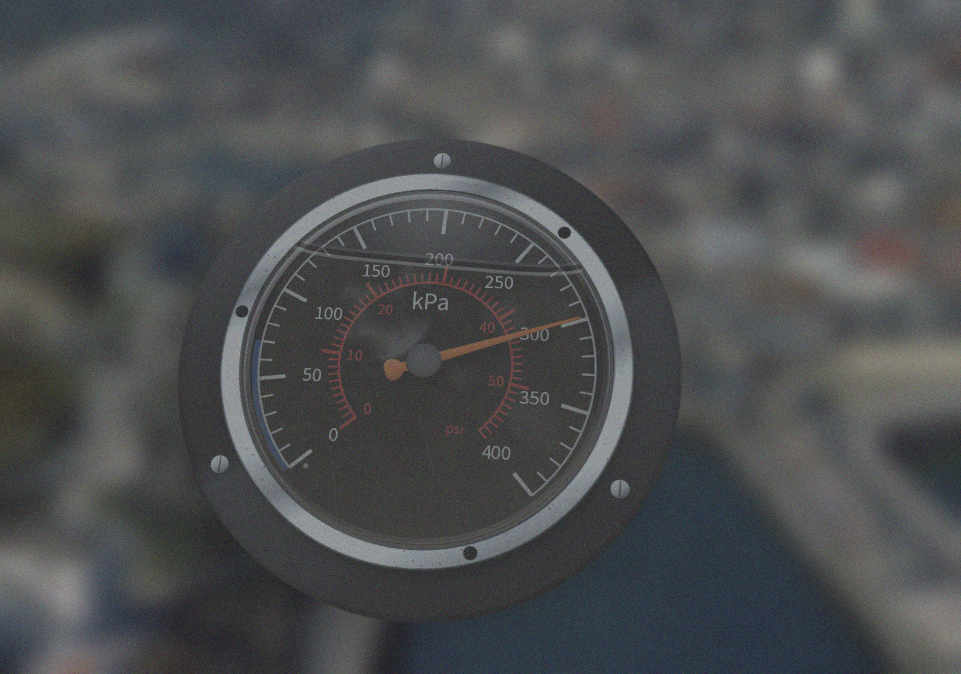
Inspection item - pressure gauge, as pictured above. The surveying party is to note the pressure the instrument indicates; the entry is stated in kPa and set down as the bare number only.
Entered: 300
